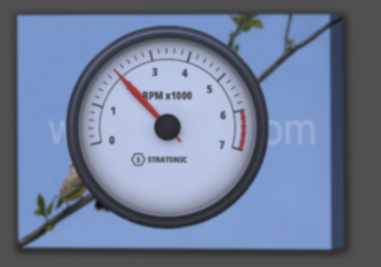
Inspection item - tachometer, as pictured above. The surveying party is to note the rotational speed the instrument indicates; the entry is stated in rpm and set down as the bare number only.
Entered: 2000
